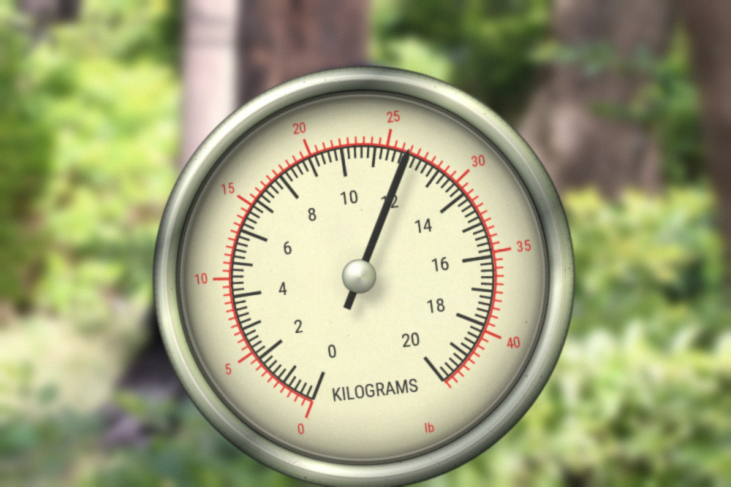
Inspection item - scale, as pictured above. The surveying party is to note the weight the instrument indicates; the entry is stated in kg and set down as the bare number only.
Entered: 12
